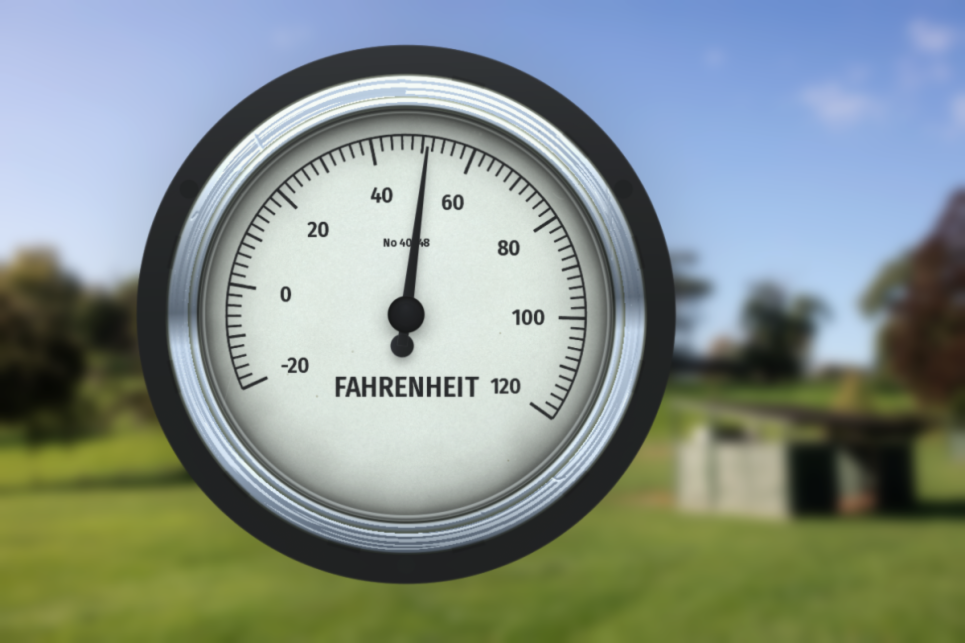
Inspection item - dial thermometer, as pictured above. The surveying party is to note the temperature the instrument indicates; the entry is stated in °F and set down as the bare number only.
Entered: 51
